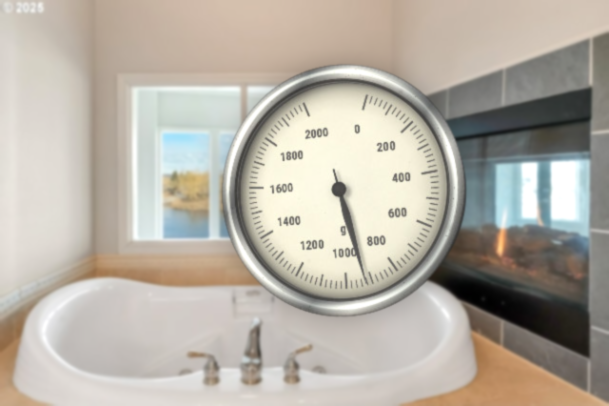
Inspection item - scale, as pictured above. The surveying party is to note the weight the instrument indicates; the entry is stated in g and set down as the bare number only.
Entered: 920
